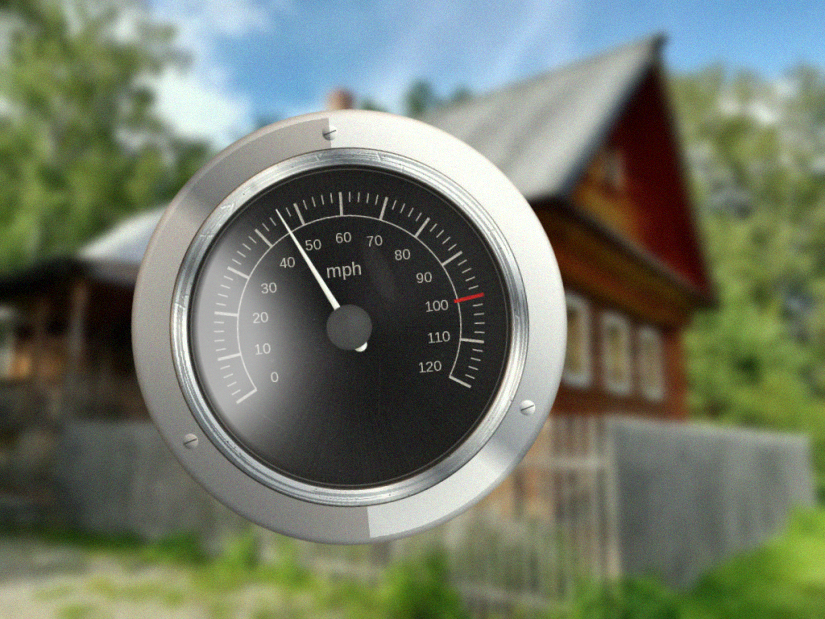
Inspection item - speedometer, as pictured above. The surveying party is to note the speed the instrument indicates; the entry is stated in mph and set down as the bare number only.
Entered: 46
